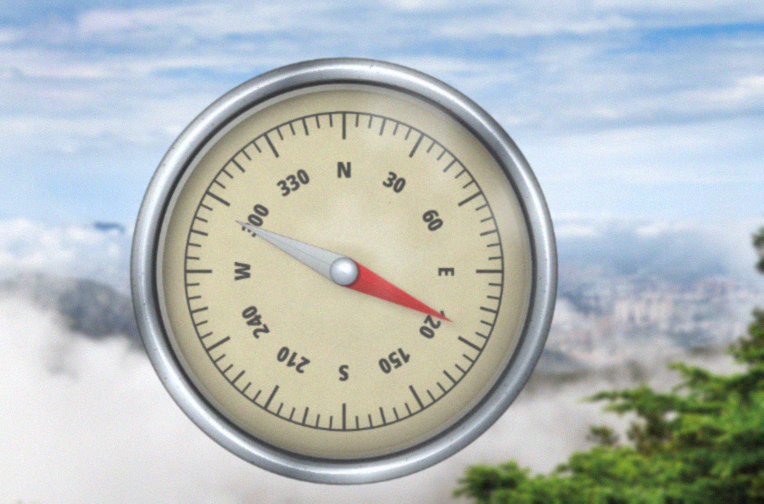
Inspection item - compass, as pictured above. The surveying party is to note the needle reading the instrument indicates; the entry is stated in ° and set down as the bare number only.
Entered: 115
